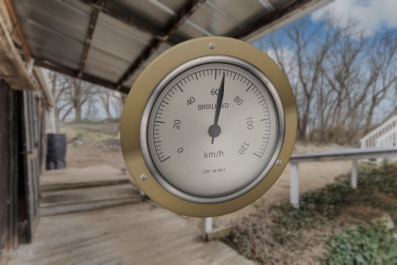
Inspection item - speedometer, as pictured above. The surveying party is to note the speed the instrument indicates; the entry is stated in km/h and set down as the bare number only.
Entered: 64
